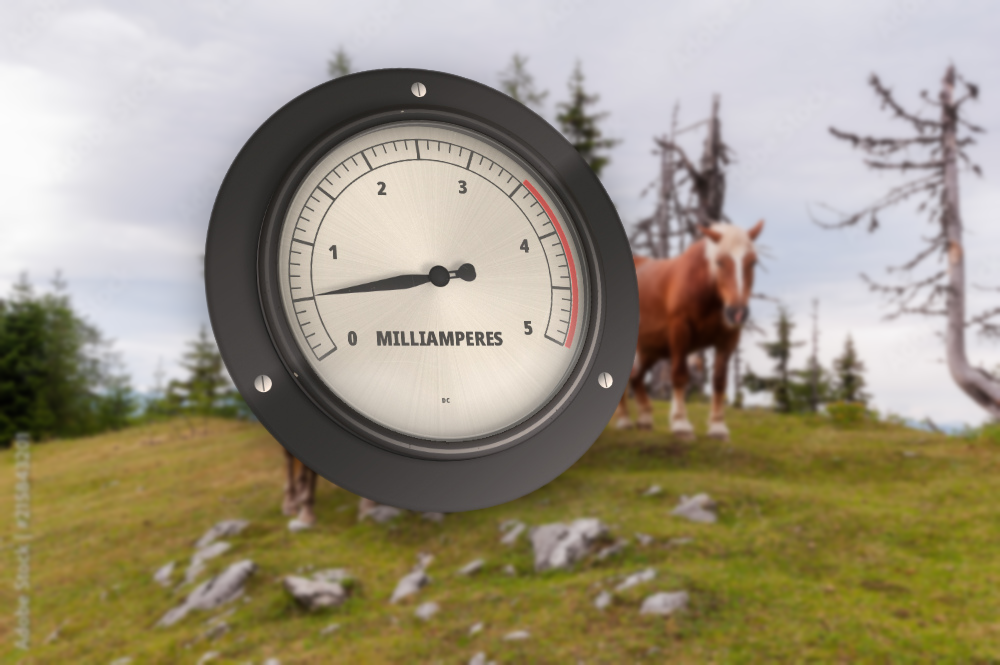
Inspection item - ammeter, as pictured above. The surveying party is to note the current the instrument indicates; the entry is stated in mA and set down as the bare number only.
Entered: 0.5
